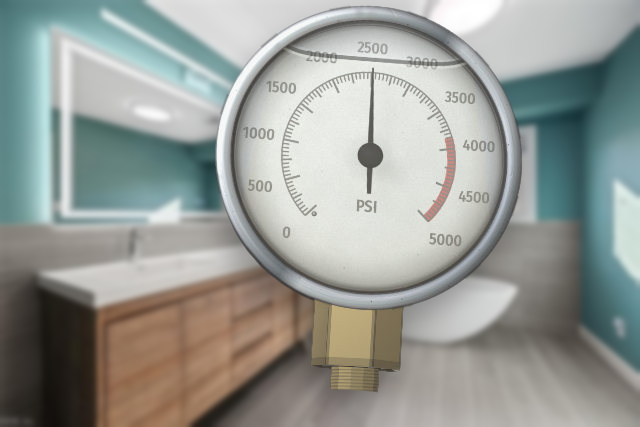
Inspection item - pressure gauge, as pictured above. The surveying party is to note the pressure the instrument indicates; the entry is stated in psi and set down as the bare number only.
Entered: 2500
